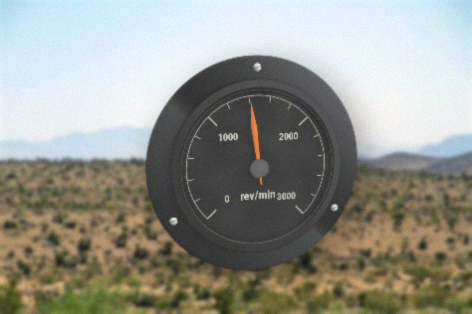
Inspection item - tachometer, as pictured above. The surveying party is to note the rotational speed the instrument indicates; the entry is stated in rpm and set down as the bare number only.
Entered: 1400
